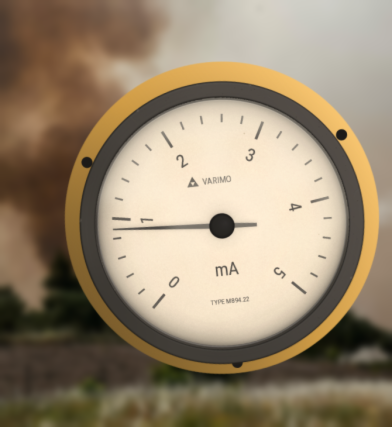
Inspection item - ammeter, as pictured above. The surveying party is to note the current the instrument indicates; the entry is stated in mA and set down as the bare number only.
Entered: 0.9
